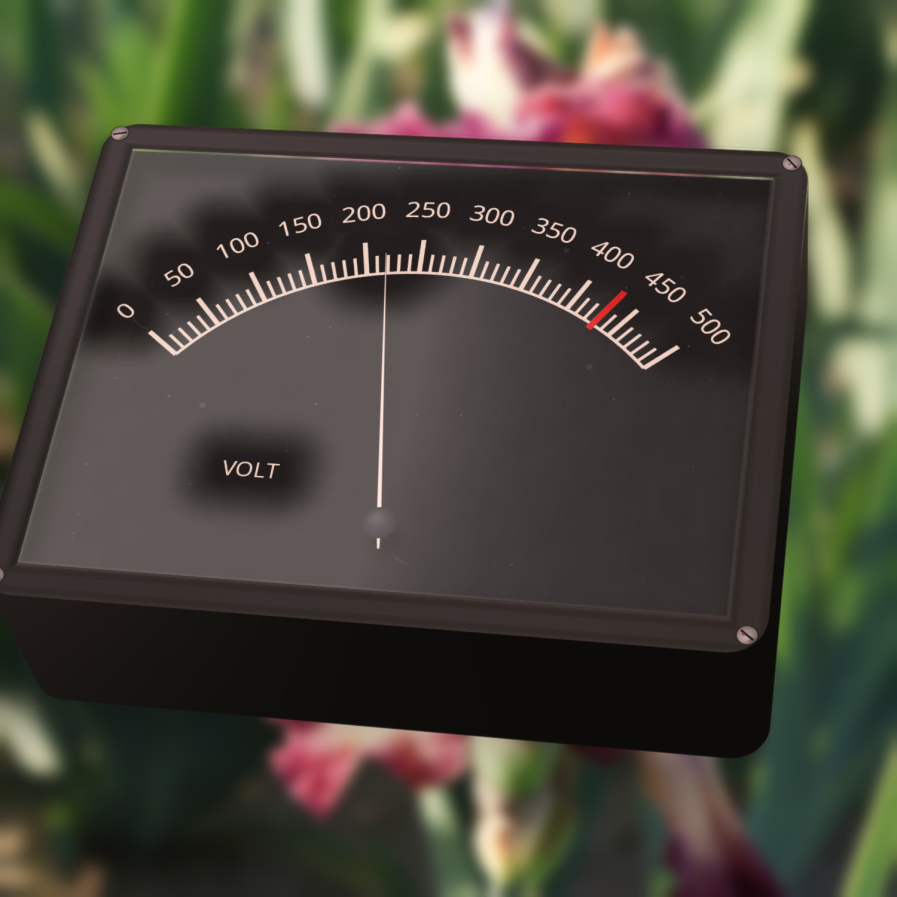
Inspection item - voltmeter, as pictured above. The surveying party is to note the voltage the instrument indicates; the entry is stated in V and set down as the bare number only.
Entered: 220
